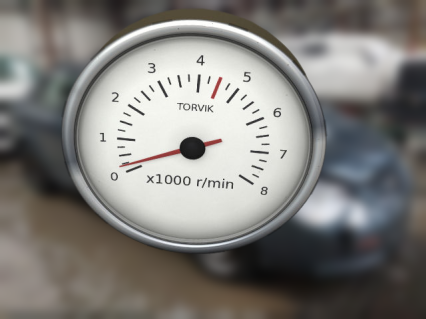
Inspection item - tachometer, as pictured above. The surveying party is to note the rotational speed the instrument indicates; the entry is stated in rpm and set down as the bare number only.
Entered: 250
